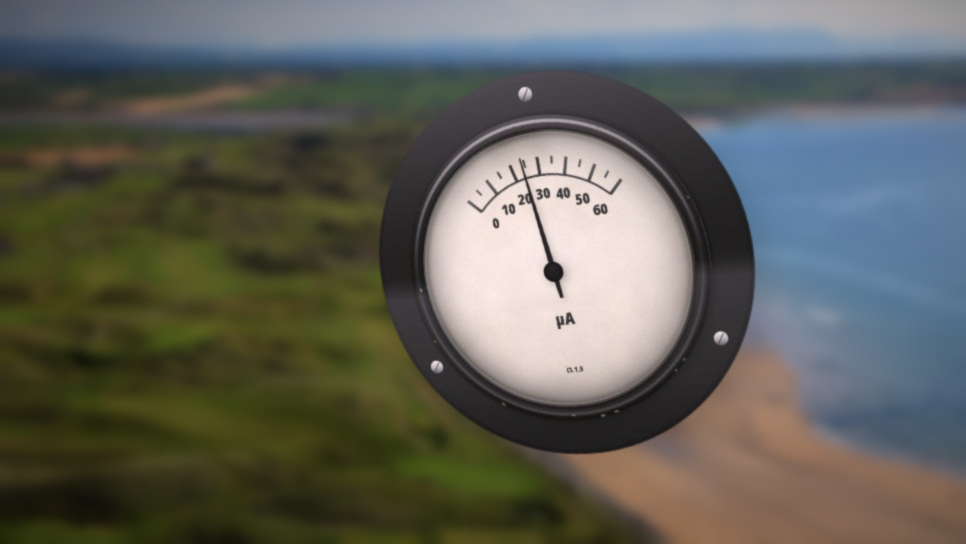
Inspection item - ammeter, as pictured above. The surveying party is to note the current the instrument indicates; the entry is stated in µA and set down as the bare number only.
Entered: 25
